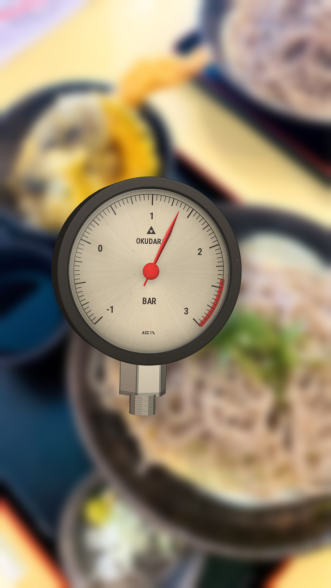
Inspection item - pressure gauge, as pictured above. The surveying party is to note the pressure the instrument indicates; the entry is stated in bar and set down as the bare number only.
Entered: 1.35
